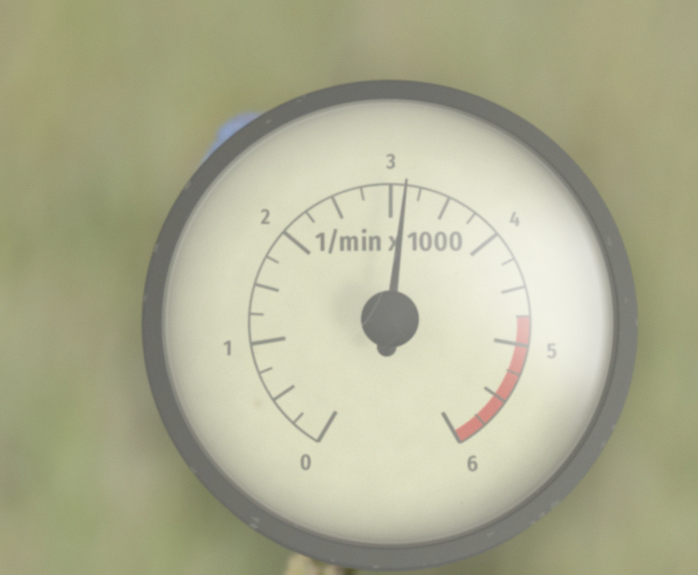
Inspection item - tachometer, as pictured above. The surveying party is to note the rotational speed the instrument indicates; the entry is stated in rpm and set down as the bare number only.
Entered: 3125
